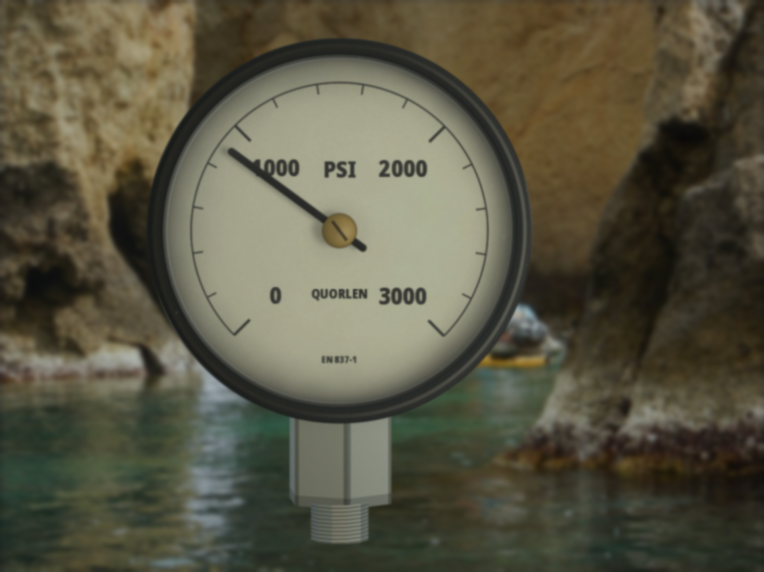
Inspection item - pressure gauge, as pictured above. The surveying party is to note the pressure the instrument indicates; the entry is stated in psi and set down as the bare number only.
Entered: 900
